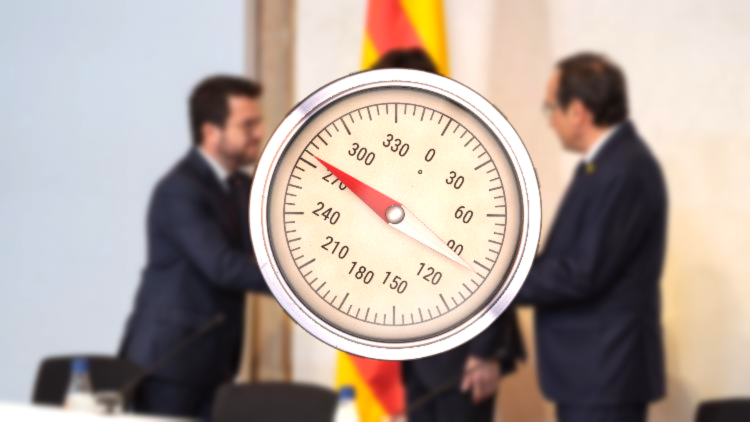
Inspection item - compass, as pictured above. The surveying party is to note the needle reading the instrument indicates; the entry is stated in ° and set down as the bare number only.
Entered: 275
